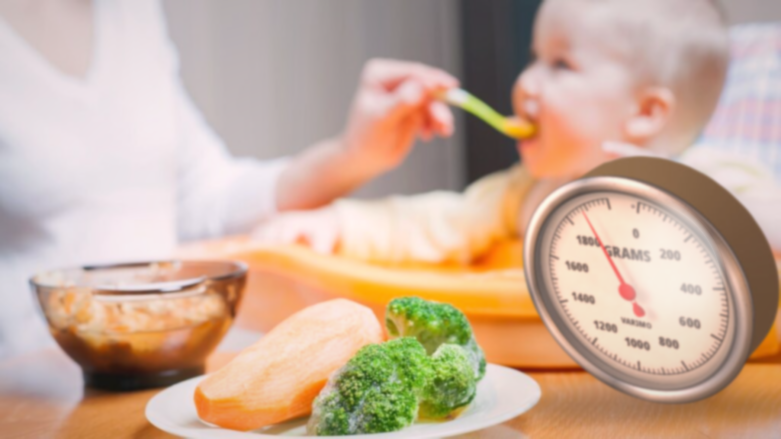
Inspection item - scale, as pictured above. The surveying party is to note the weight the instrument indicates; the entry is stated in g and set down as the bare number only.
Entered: 1900
